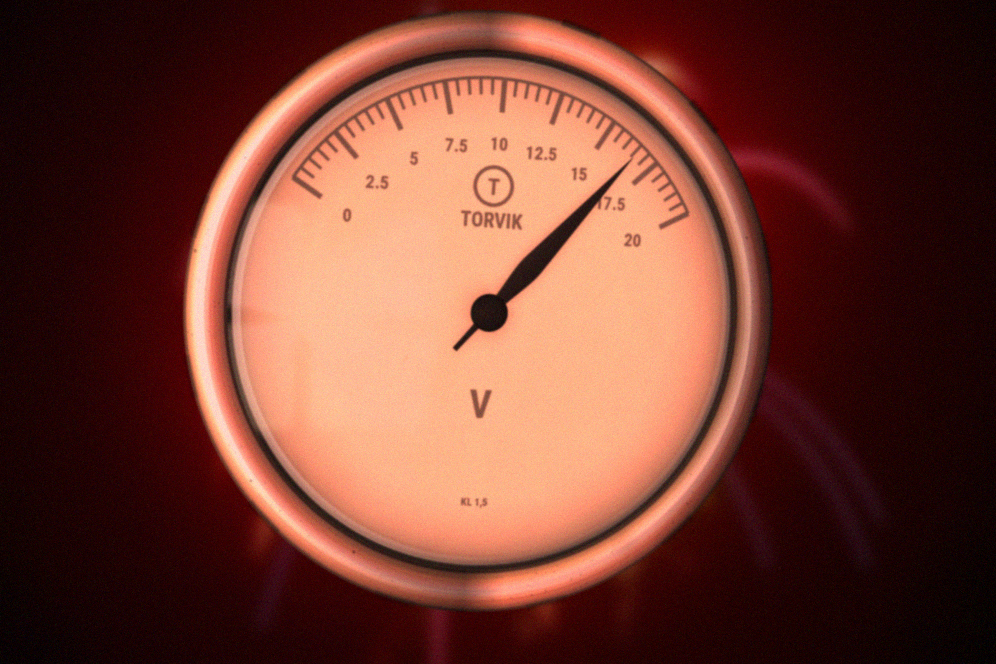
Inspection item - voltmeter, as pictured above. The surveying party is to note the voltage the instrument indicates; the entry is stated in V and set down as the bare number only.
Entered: 16.5
